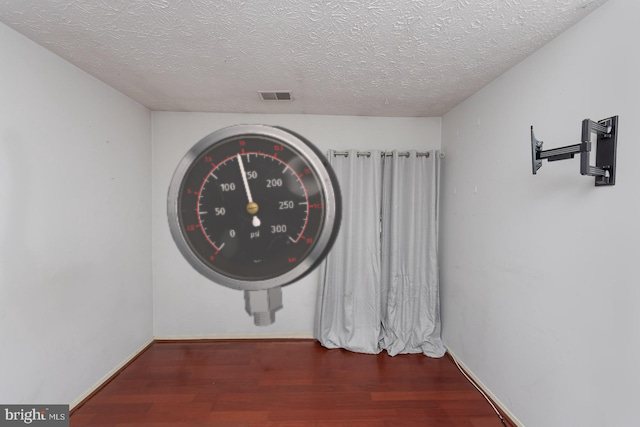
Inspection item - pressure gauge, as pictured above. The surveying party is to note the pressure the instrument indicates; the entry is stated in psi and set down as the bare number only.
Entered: 140
